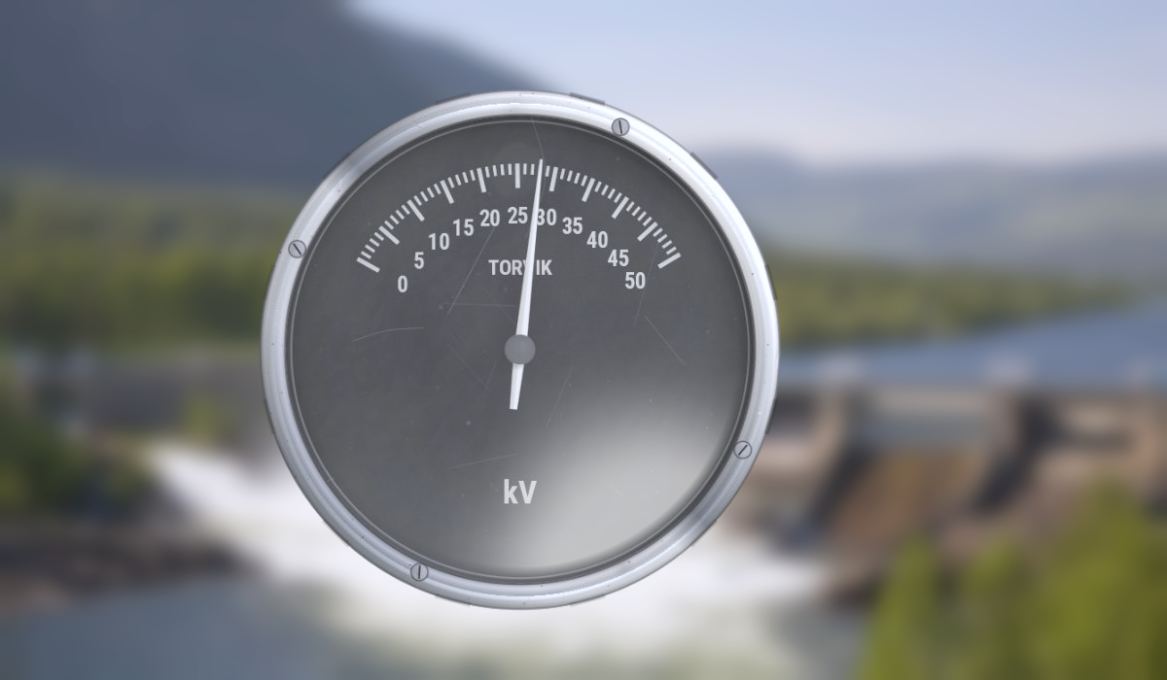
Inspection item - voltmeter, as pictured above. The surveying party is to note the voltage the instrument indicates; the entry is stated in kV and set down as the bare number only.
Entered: 28
